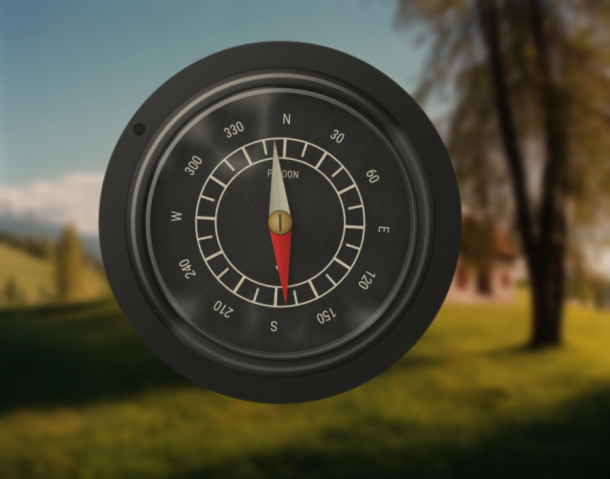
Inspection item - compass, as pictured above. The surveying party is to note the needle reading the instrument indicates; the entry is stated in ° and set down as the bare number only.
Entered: 172.5
